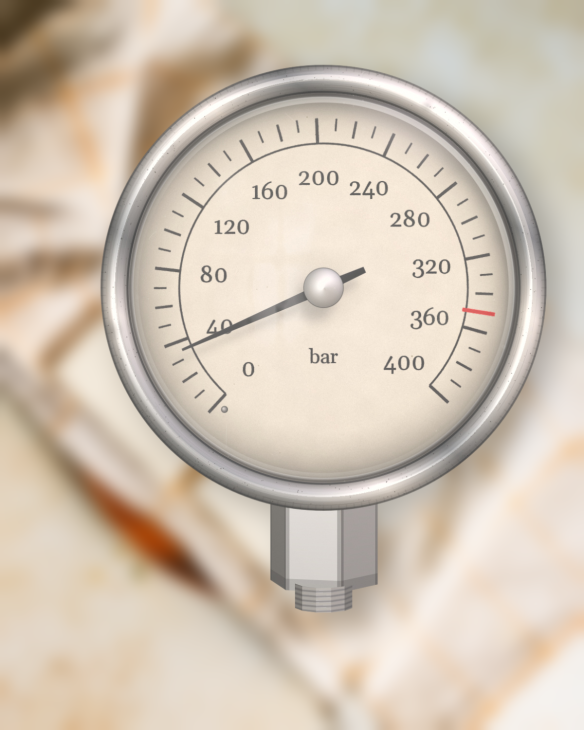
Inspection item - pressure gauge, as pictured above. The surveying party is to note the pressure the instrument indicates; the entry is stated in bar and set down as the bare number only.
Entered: 35
